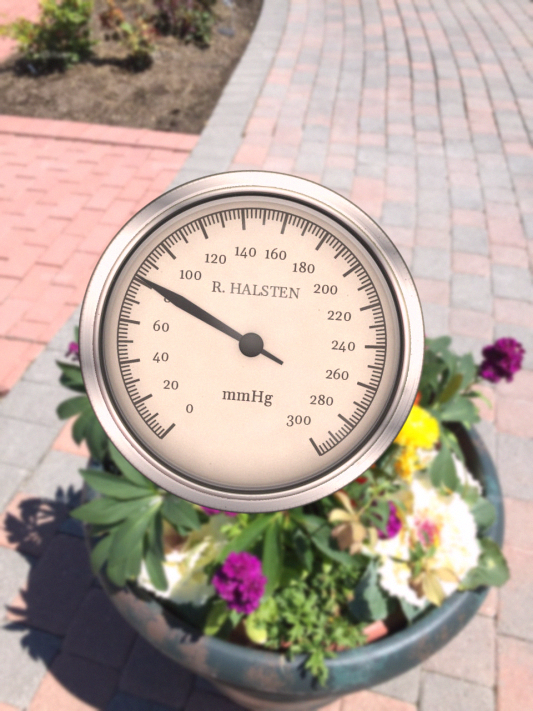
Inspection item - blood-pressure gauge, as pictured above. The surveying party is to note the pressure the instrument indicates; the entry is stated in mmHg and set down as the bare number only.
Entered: 82
